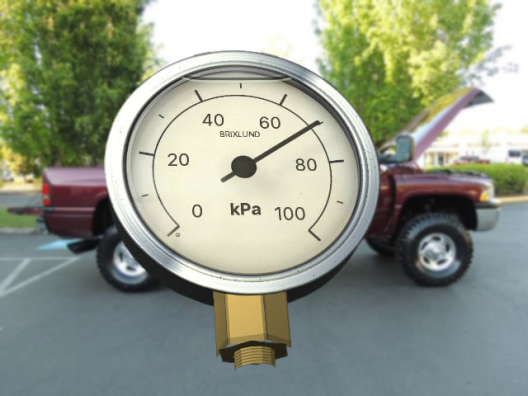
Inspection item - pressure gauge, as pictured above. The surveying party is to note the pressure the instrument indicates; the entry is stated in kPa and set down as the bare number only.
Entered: 70
